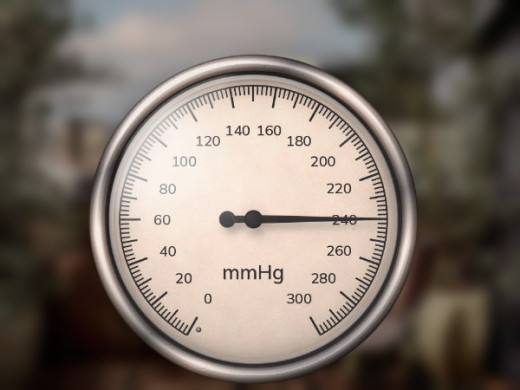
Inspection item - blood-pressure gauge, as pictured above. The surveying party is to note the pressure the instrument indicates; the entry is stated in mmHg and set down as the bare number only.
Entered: 240
